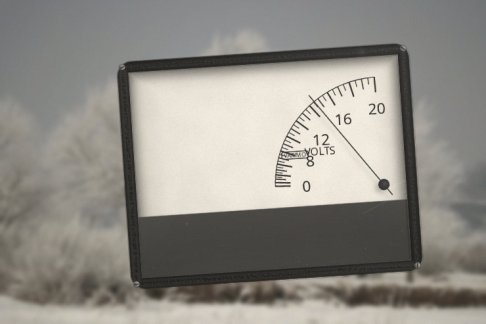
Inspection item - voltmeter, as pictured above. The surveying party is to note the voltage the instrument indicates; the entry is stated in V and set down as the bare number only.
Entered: 14.5
